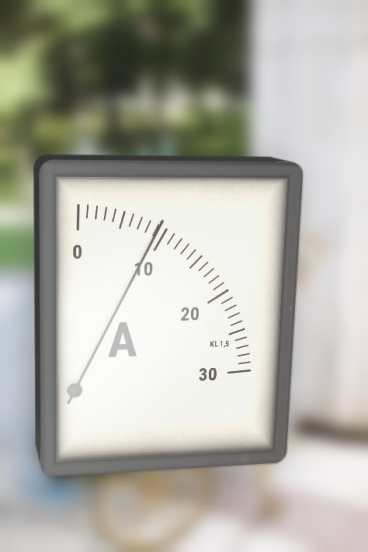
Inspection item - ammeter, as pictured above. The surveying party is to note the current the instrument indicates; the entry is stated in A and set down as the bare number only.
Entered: 9
